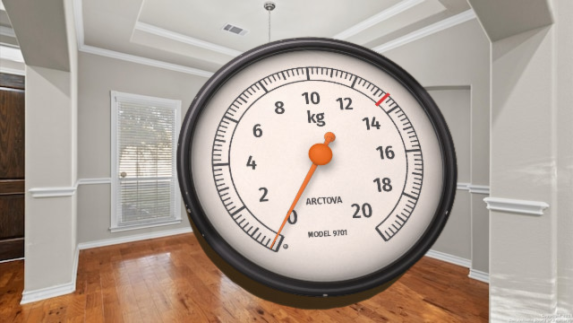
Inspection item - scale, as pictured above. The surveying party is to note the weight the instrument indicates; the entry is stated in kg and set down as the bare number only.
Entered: 0.2
